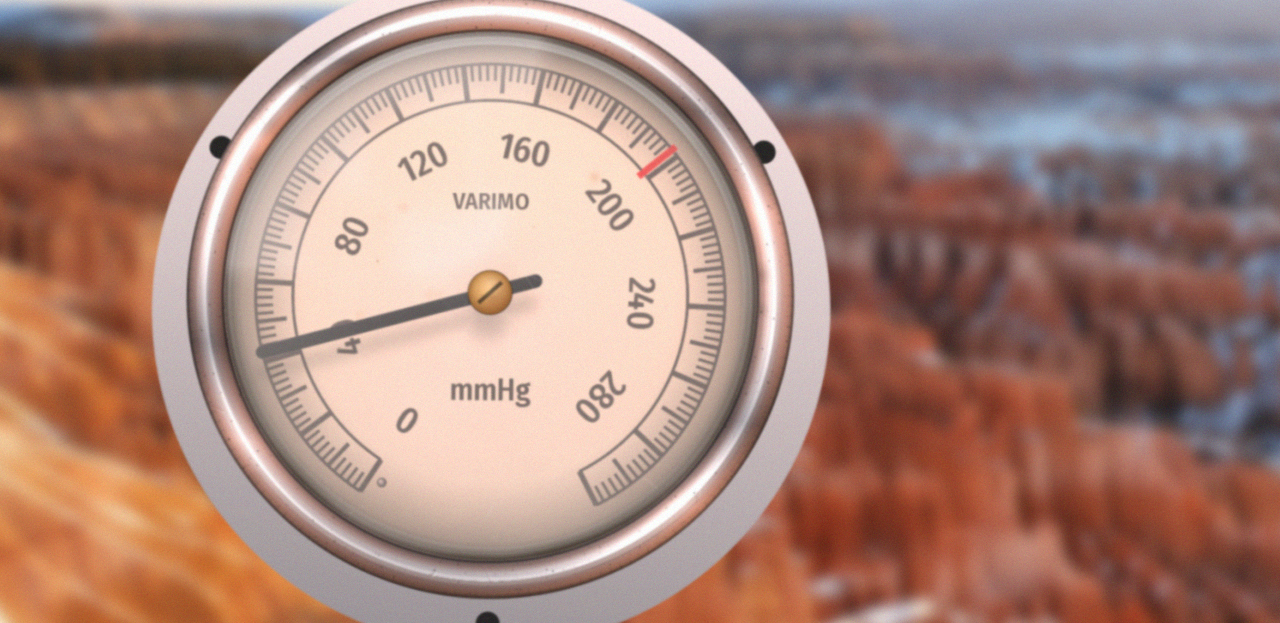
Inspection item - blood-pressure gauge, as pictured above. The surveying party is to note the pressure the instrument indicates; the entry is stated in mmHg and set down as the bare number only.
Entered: 42
